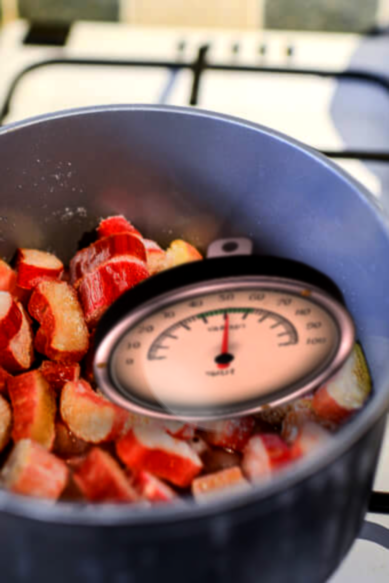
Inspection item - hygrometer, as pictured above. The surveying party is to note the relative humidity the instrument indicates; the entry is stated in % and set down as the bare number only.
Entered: 50
